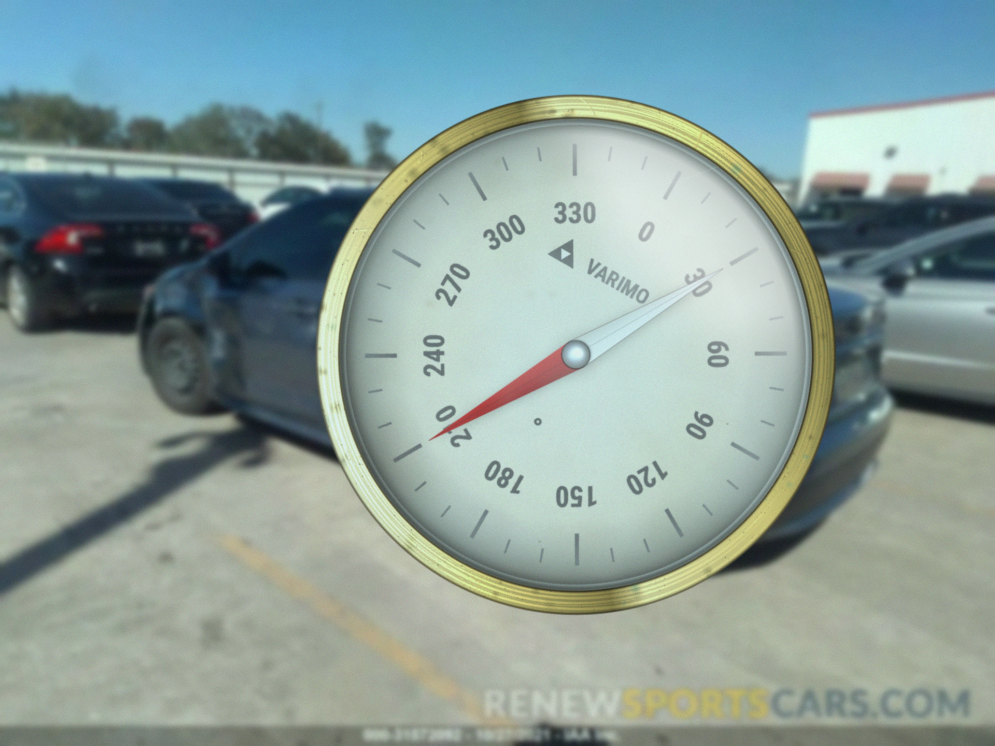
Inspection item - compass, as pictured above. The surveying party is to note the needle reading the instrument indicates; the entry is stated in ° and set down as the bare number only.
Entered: 210
